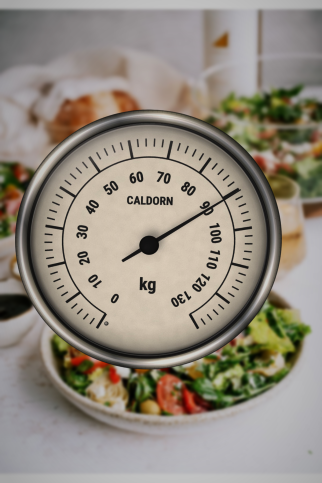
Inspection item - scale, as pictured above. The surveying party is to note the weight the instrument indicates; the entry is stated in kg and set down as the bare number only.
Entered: 90
